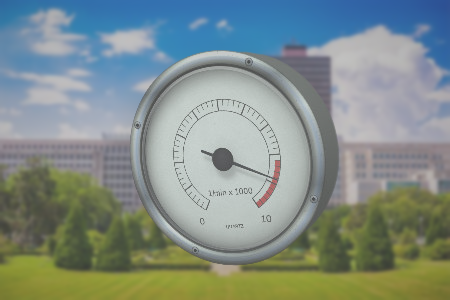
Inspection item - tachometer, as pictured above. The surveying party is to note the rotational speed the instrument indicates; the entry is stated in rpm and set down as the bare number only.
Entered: 8800
